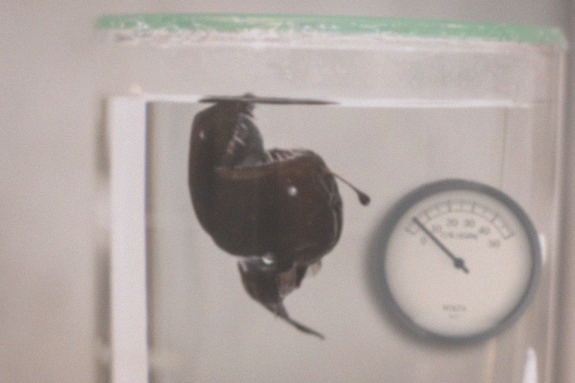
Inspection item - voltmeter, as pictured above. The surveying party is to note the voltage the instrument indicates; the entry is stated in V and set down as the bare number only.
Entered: 5
